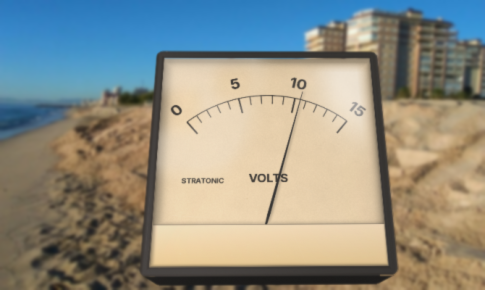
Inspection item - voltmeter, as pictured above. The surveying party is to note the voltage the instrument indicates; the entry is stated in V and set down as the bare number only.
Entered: 10.5
